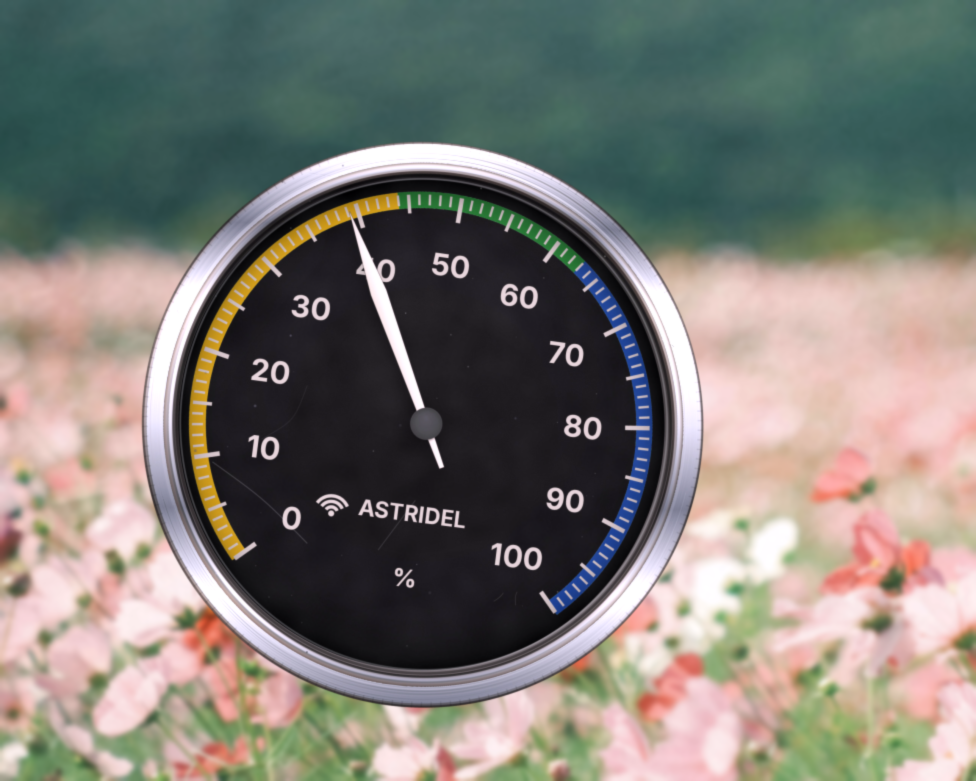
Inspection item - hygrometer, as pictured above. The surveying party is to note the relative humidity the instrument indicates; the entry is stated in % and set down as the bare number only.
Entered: 39
